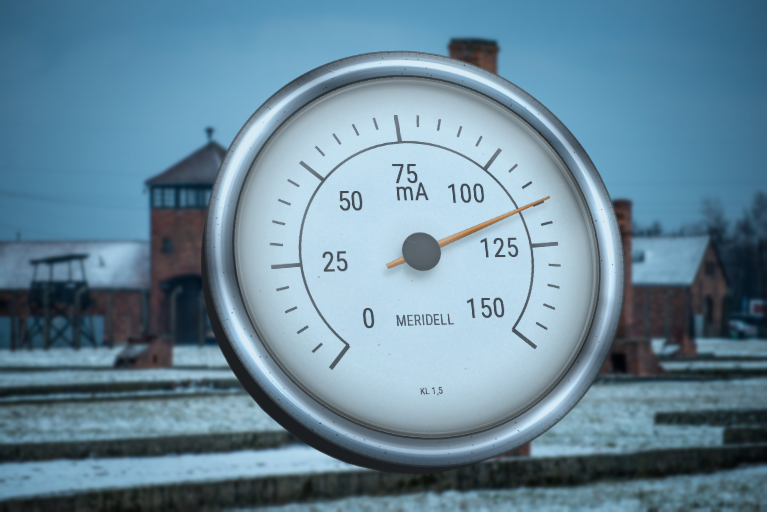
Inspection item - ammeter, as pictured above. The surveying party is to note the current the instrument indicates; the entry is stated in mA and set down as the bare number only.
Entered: 115
